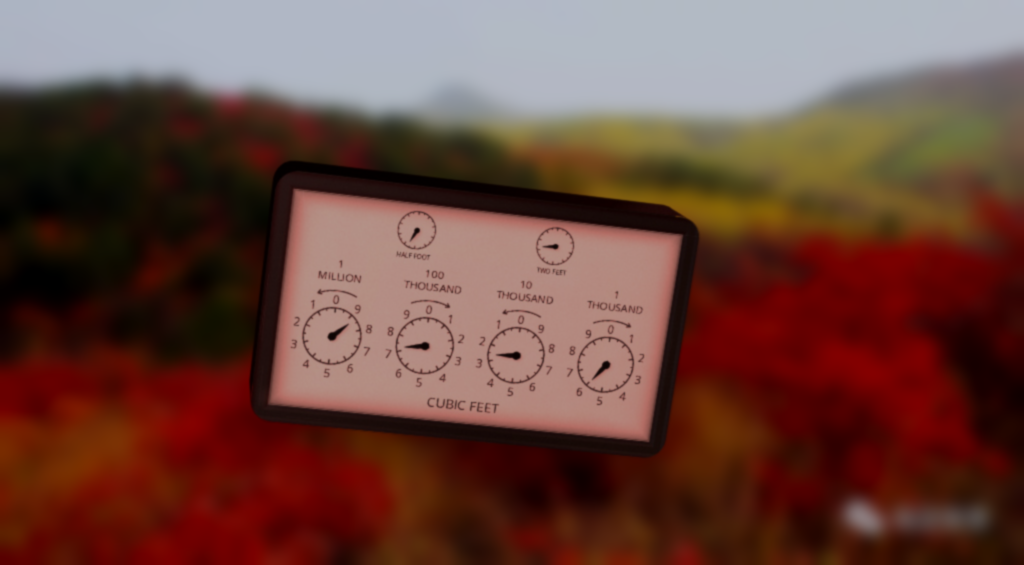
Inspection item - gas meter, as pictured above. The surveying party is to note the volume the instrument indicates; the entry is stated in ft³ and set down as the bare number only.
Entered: 872600
